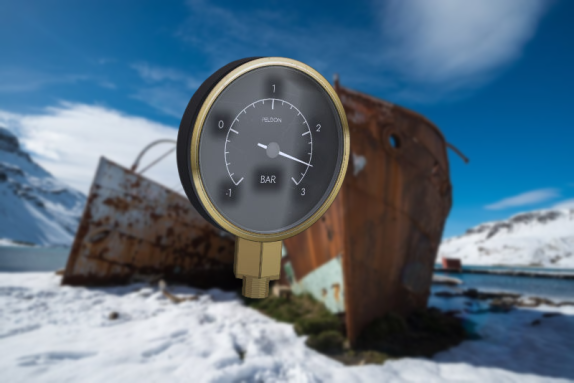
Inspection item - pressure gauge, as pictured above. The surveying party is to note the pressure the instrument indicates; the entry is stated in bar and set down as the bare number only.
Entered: 2.6
